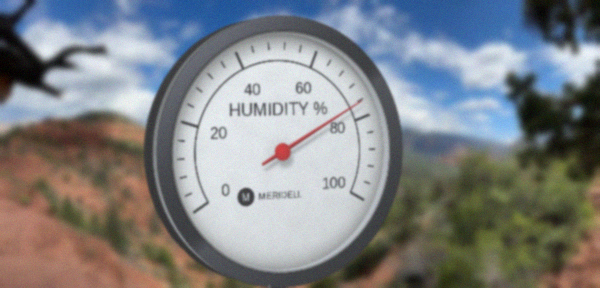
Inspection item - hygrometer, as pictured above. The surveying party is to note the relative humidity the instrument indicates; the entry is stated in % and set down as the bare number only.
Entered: 76
